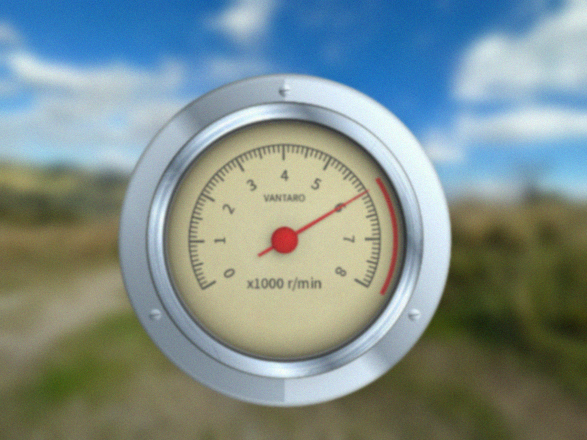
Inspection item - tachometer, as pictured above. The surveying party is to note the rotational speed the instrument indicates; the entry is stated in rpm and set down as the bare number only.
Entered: 6000
